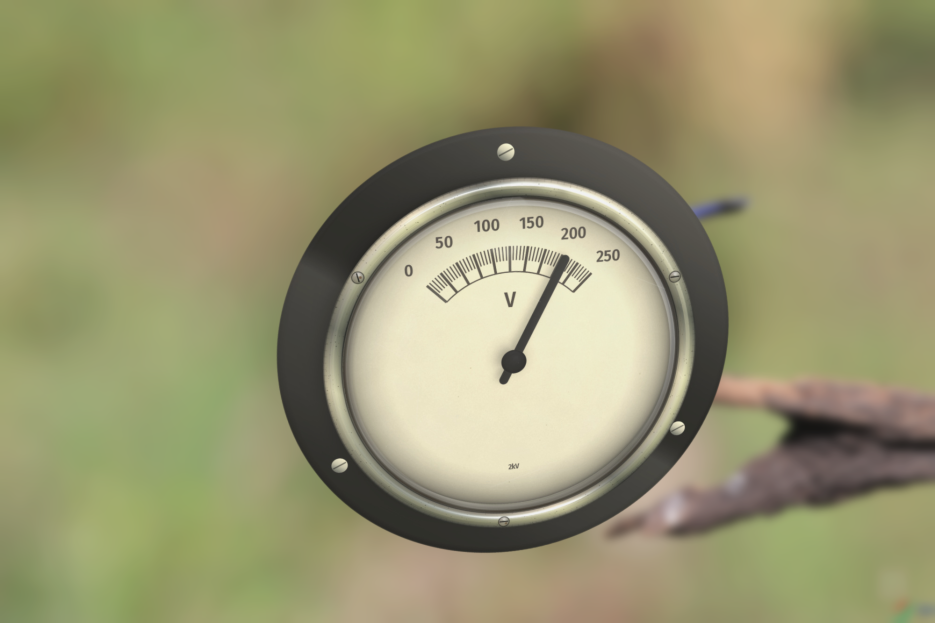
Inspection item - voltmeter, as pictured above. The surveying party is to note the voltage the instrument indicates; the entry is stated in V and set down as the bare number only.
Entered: 200
